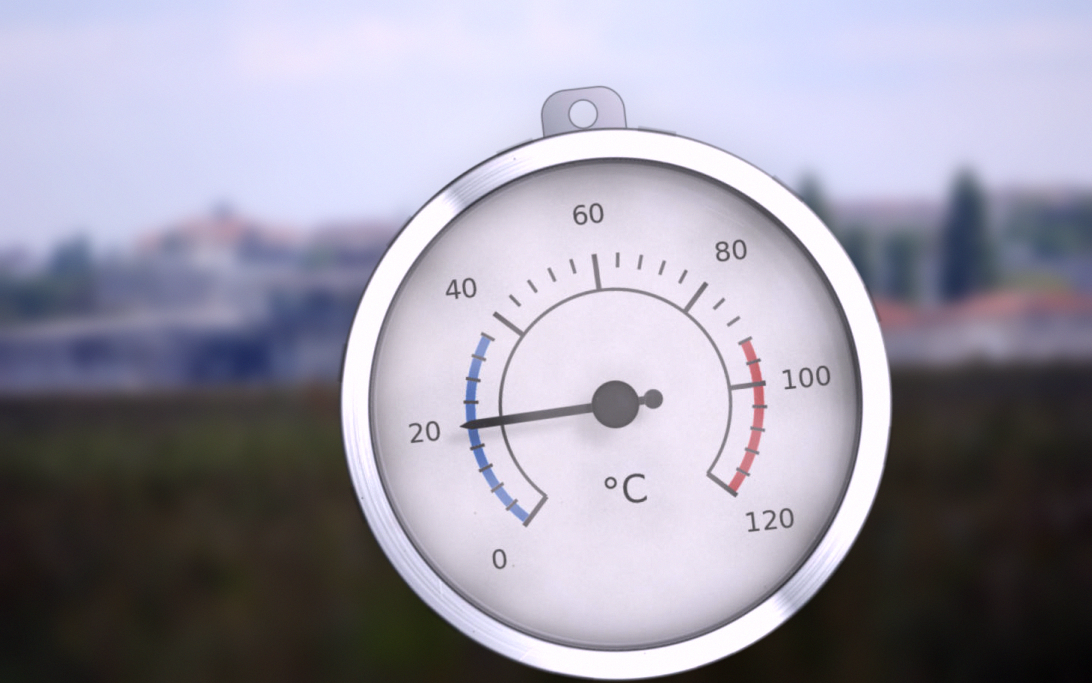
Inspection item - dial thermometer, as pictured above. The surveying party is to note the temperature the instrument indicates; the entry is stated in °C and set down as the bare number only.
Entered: 20
